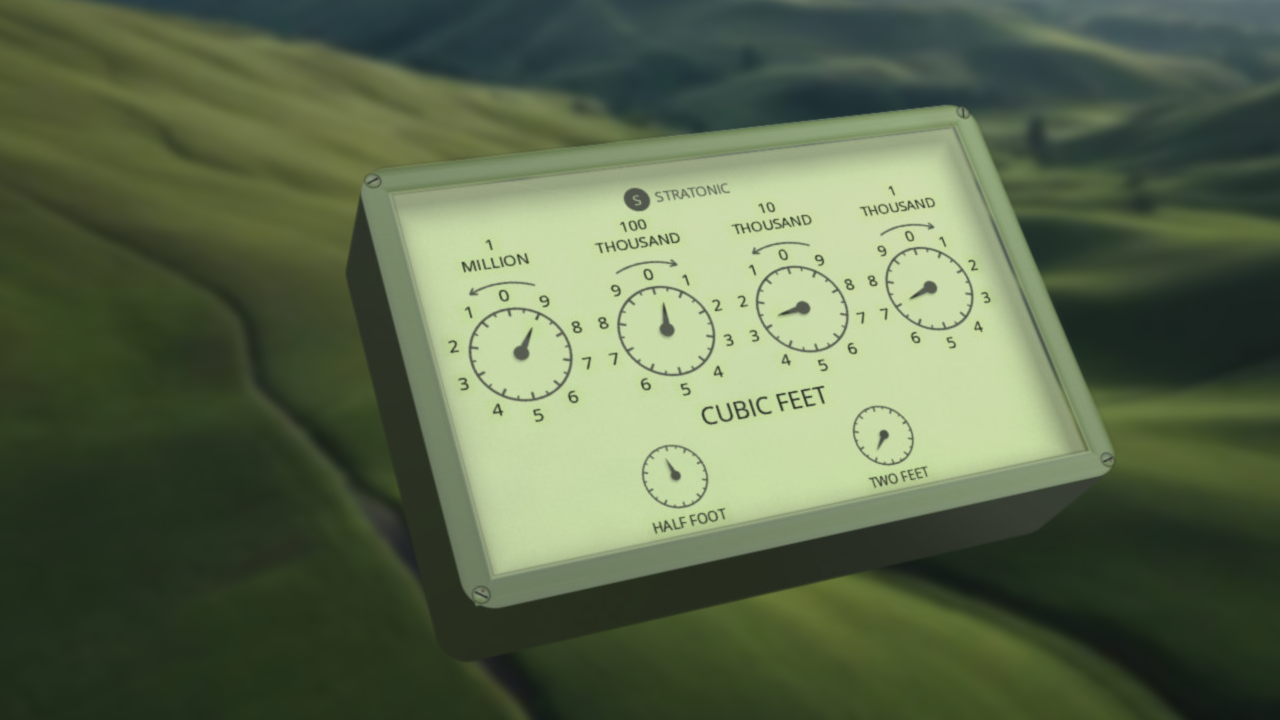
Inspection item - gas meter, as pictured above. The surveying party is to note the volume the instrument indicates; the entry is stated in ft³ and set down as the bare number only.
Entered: 902700
